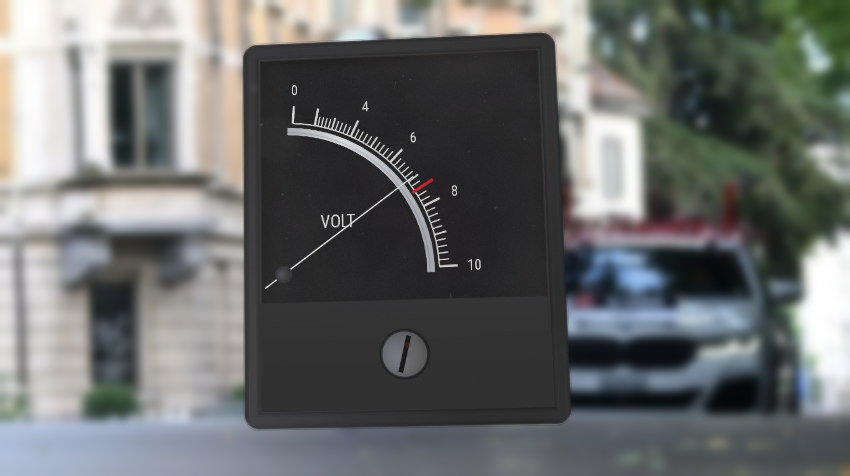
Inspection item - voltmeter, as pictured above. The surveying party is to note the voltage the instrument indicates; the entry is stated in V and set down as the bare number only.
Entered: 7
